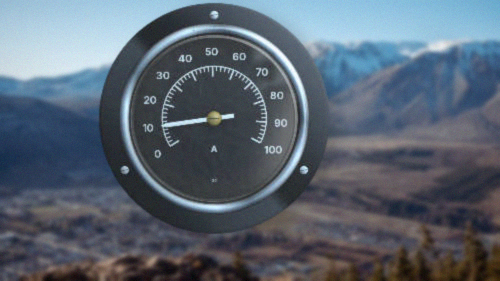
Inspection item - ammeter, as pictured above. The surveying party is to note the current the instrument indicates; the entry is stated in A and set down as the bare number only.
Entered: 10
